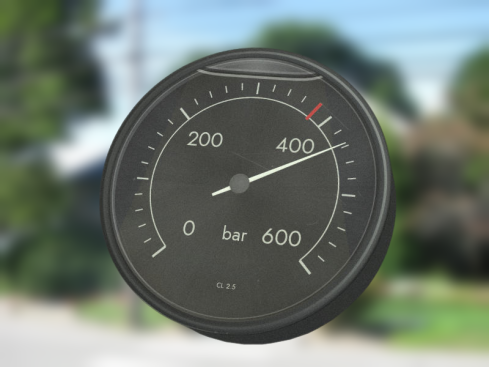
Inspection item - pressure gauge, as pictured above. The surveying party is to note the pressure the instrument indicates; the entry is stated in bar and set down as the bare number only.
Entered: 440
